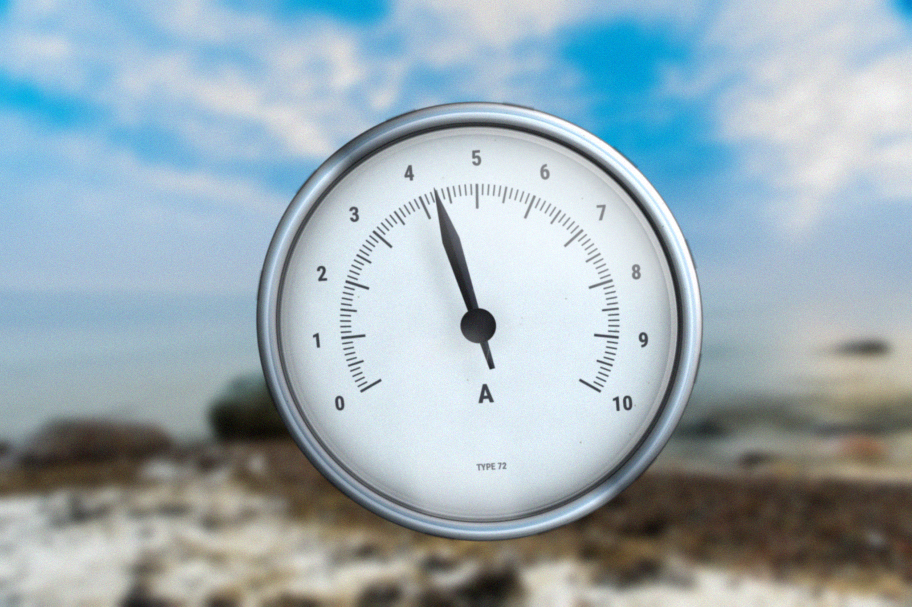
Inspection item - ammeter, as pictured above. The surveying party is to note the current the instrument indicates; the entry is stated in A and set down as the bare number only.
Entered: 4.3
